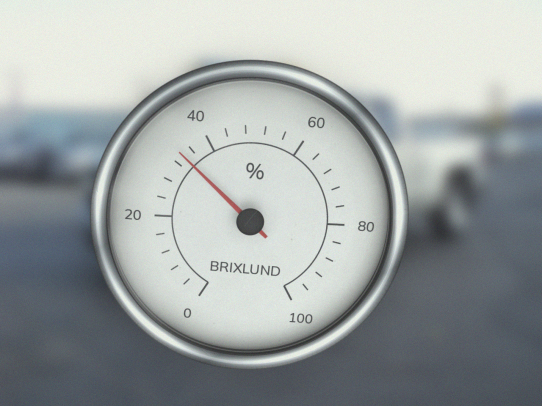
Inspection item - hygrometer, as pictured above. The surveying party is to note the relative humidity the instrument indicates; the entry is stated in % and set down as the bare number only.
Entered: 34
